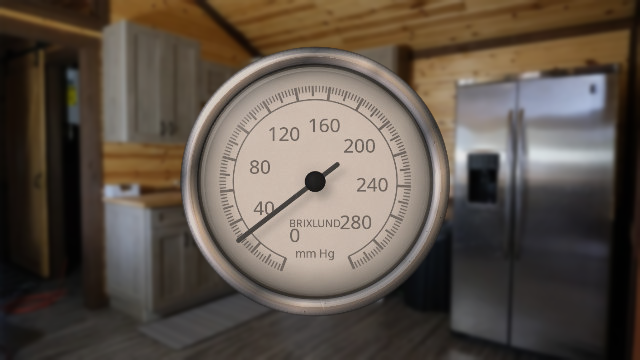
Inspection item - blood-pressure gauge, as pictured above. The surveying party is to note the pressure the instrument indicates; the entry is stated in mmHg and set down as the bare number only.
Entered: 30
